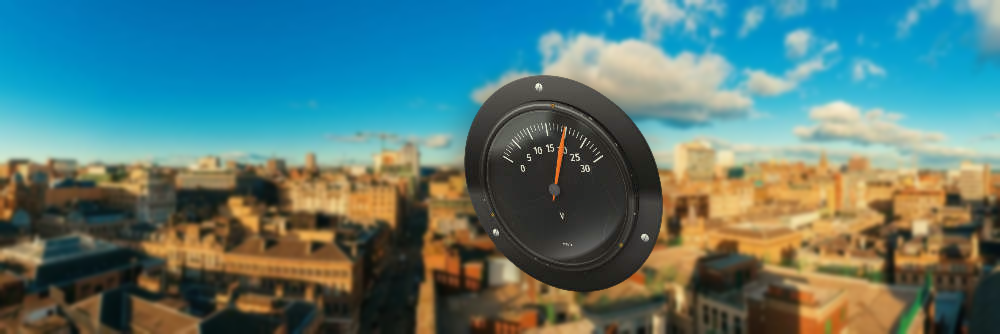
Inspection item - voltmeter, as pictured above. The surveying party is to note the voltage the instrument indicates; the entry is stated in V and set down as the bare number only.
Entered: 20
